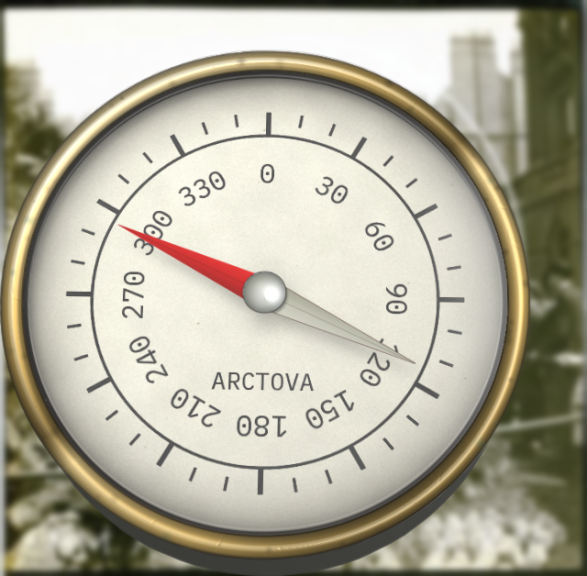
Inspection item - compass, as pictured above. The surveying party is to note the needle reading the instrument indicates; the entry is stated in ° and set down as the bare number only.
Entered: 295
